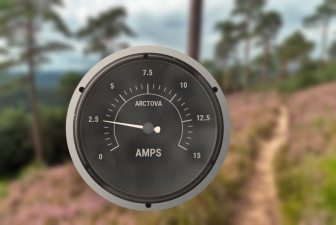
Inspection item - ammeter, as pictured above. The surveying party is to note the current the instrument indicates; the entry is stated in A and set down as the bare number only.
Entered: 2.5
